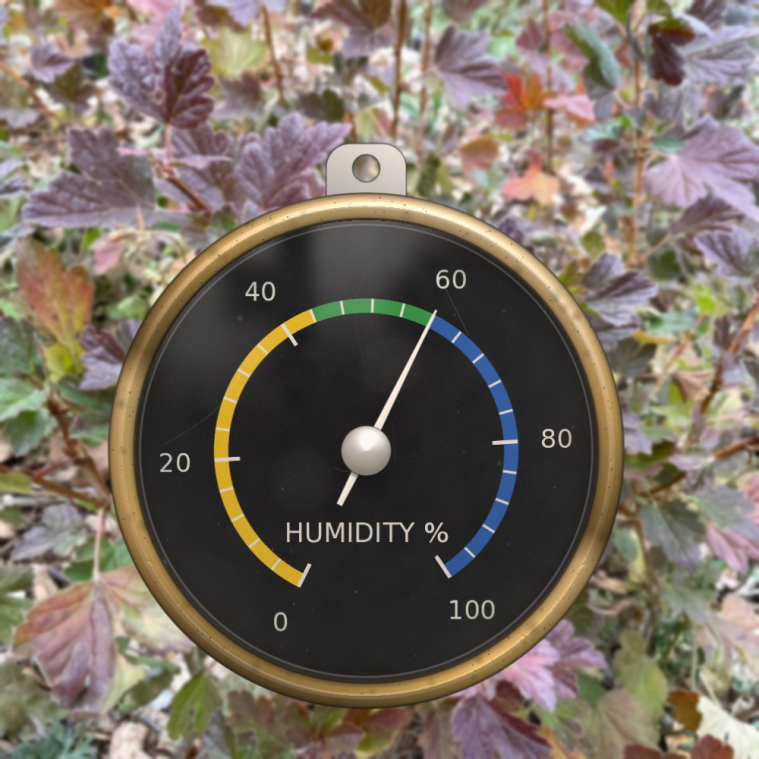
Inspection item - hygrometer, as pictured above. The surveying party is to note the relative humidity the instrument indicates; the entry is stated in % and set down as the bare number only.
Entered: 60
